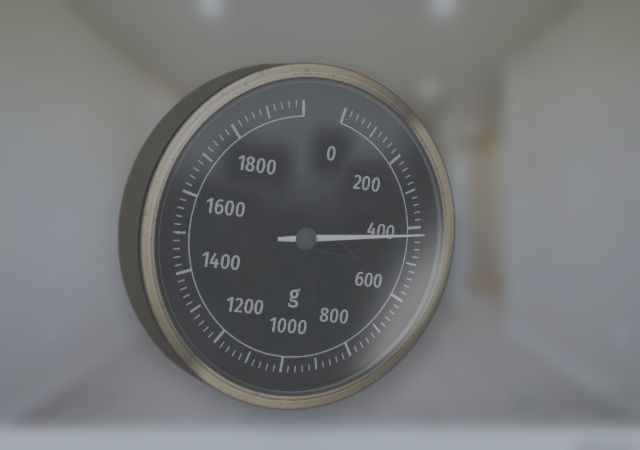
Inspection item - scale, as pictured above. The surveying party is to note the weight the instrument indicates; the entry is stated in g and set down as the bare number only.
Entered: 420
